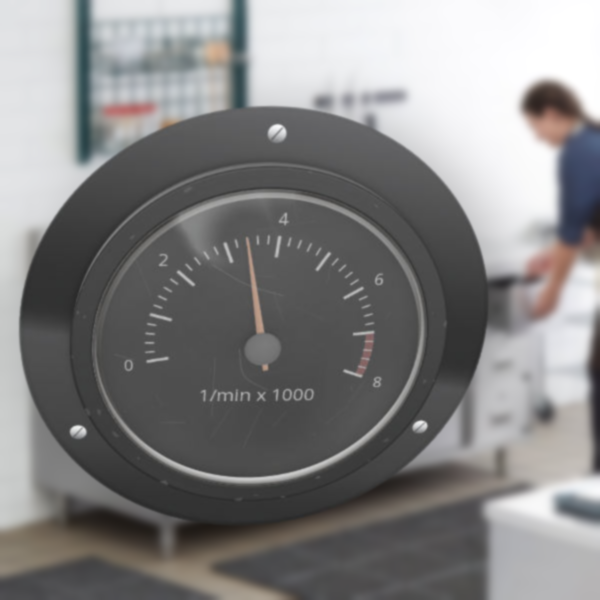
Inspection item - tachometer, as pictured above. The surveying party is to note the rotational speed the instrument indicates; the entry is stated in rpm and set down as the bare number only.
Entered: 3400
